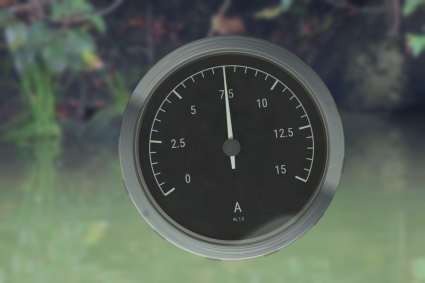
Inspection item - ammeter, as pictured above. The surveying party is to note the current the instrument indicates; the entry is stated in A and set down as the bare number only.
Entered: 7.5
